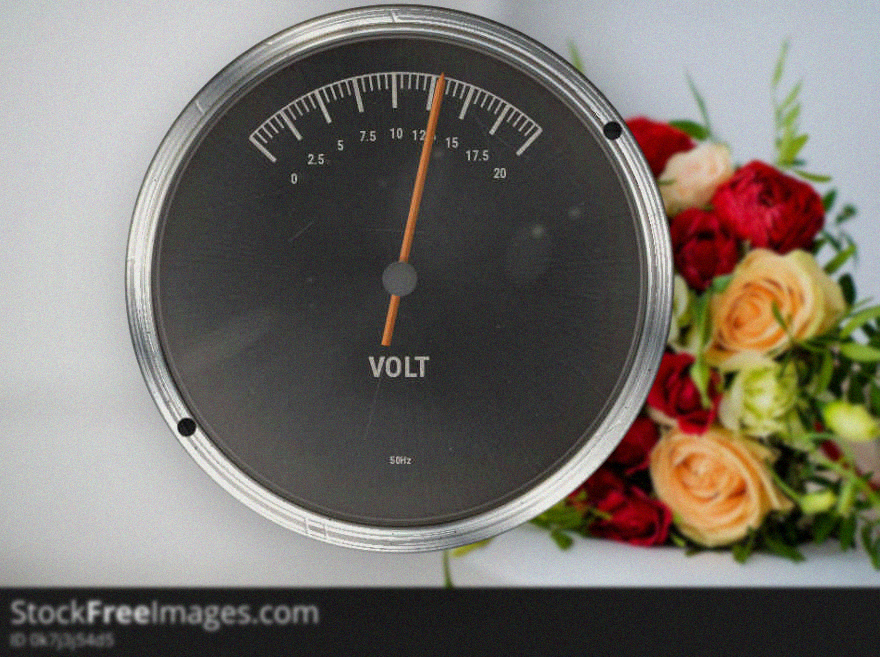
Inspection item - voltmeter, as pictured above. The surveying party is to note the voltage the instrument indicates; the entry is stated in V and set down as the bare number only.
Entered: 13
